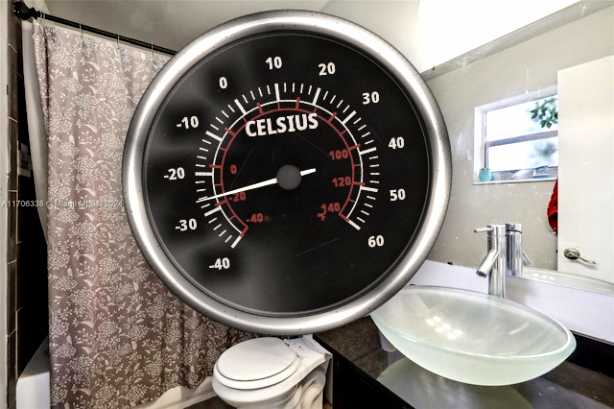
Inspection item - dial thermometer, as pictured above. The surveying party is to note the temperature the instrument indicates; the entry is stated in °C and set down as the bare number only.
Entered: -26
